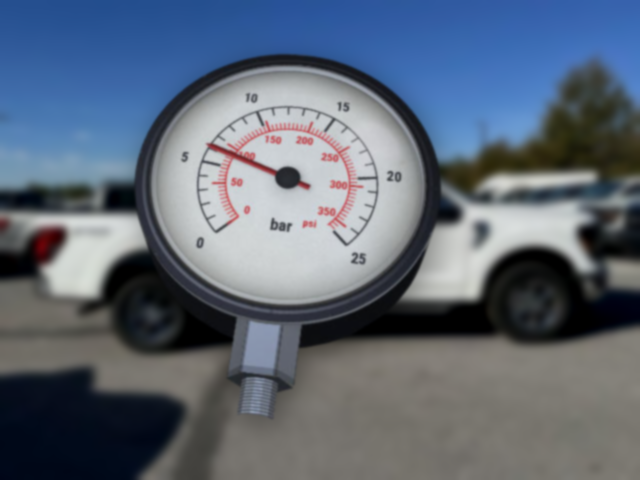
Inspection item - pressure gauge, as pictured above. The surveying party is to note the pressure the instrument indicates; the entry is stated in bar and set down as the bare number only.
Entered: 6
